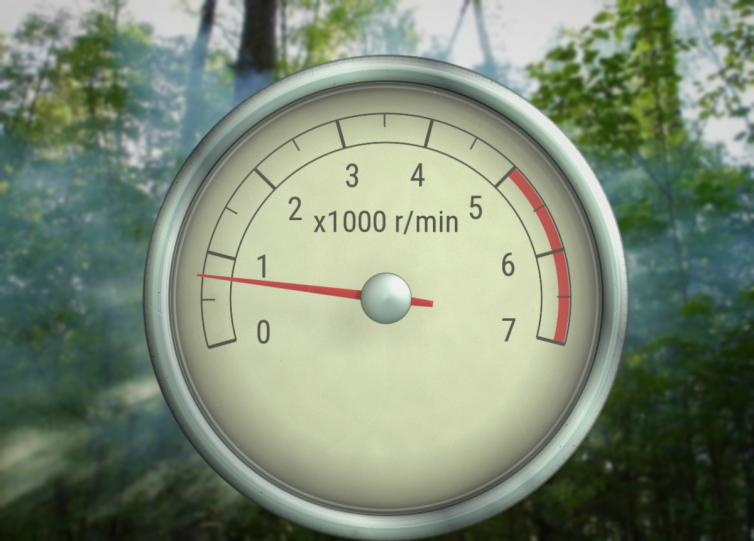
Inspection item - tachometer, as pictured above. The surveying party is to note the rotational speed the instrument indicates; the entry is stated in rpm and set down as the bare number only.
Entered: 750
